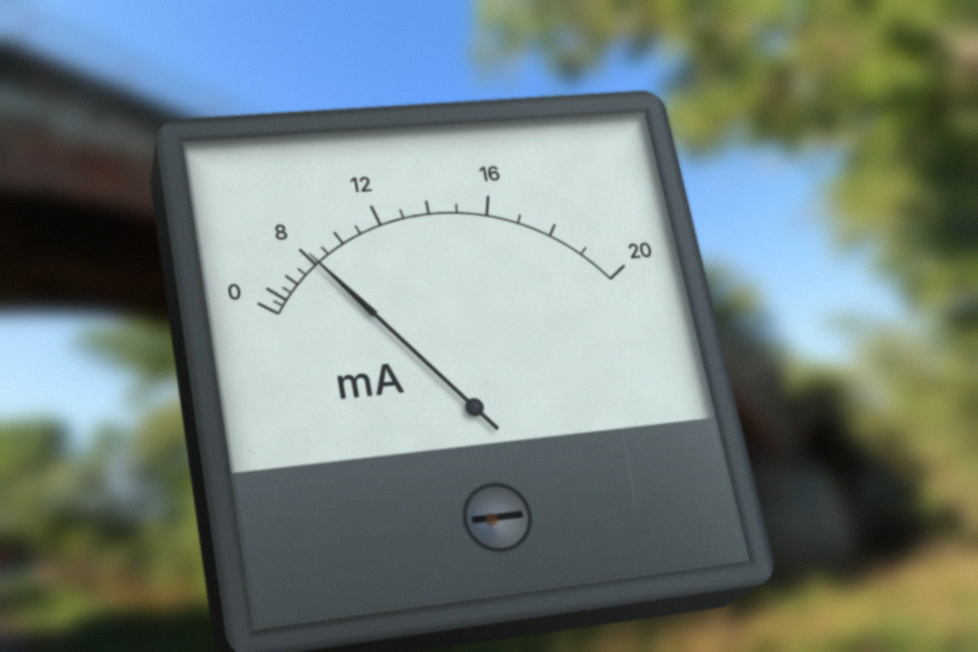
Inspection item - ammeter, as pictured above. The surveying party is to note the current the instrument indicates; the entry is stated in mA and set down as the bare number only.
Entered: 8
